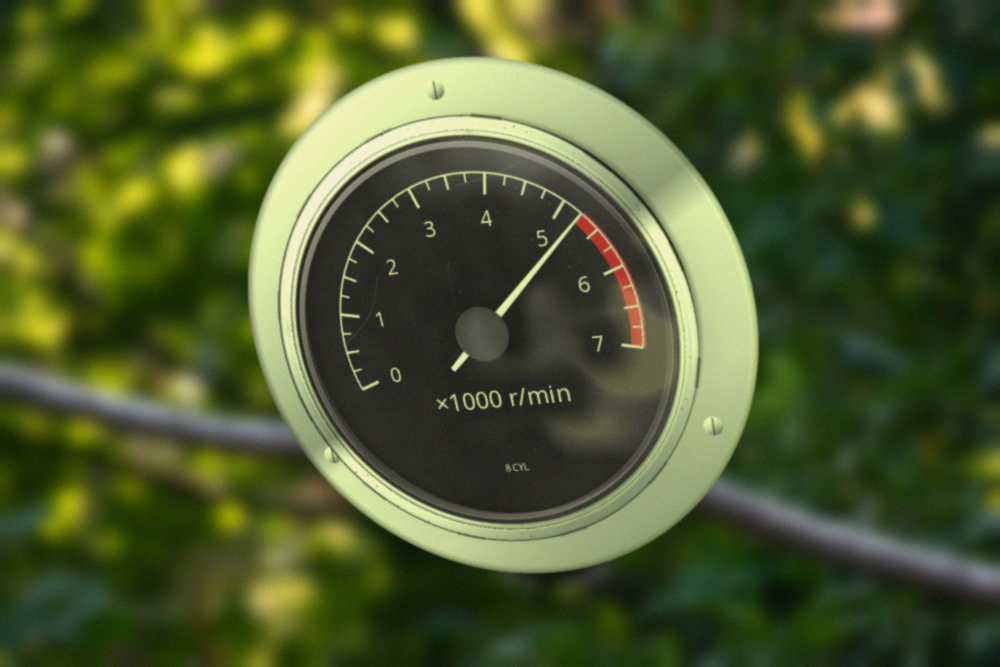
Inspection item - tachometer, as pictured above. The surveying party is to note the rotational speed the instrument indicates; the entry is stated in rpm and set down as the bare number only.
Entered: 5250
